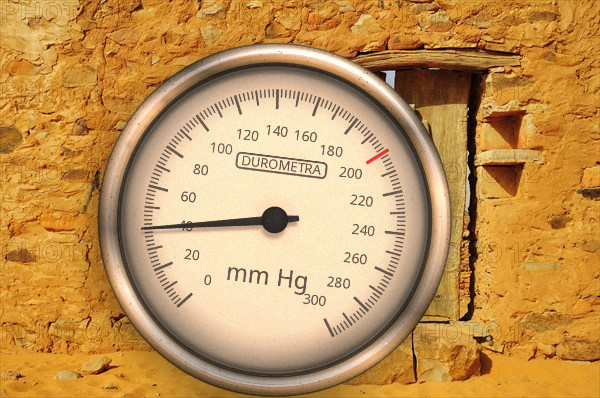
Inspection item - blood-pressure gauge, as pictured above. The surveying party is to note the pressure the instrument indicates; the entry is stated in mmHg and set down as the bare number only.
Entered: 40
